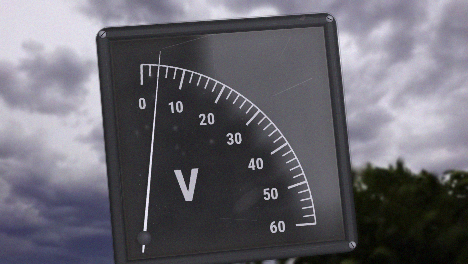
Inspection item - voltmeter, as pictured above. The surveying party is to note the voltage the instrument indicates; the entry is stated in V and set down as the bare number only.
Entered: 4
